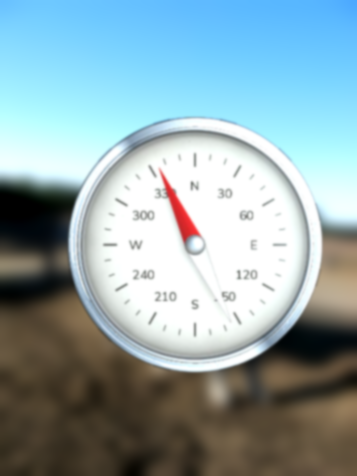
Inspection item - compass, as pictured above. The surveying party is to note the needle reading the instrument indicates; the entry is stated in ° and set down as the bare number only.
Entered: 335
